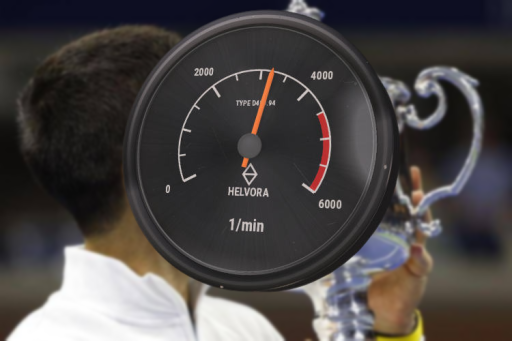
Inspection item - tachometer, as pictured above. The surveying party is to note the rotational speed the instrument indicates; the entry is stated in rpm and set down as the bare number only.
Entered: 3250
